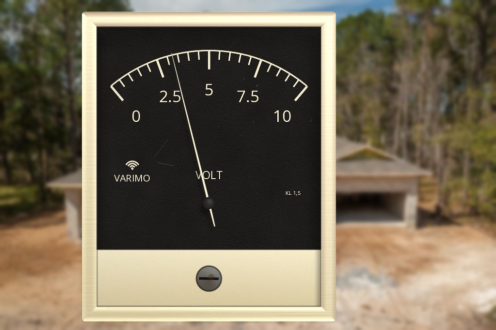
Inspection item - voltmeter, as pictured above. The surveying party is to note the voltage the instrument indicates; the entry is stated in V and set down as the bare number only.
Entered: 3.25
